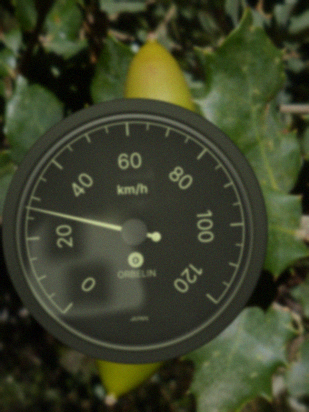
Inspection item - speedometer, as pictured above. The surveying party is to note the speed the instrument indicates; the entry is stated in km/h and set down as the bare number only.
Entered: 27.5
